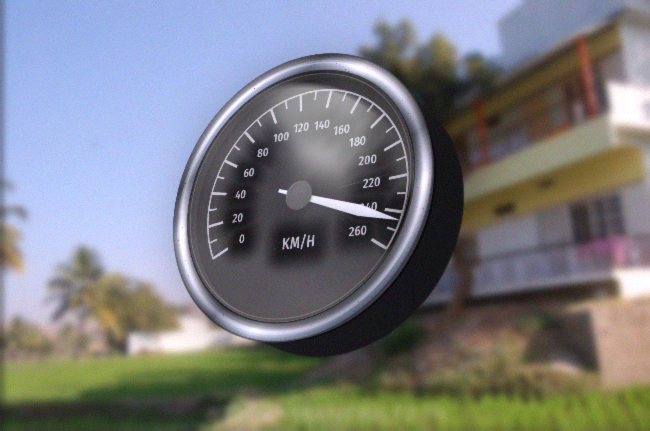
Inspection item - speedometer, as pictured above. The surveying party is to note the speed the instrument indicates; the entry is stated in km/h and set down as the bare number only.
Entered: 245
